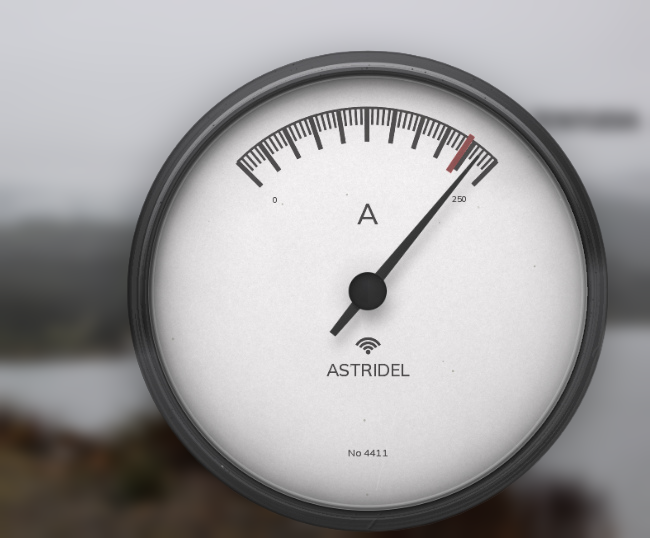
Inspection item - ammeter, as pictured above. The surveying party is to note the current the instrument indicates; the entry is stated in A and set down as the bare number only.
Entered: 235
